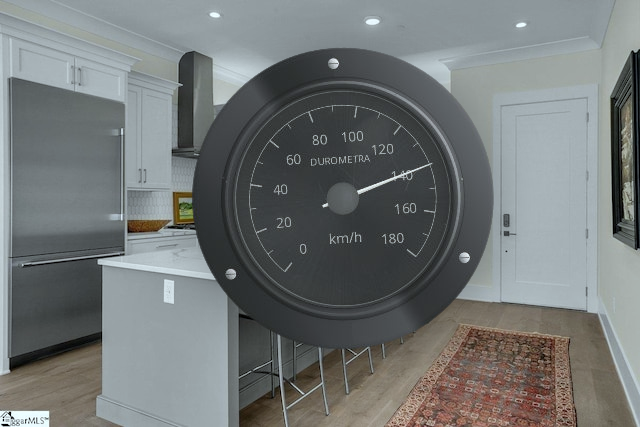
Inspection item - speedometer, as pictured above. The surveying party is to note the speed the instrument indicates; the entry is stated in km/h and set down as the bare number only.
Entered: 140
